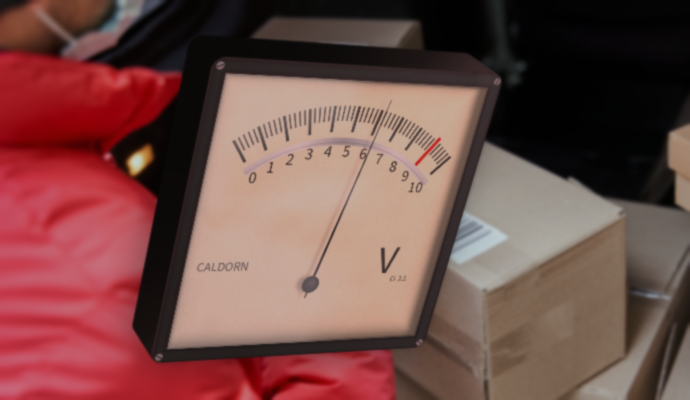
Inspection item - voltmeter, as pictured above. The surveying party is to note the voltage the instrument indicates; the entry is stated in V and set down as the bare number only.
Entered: 6
